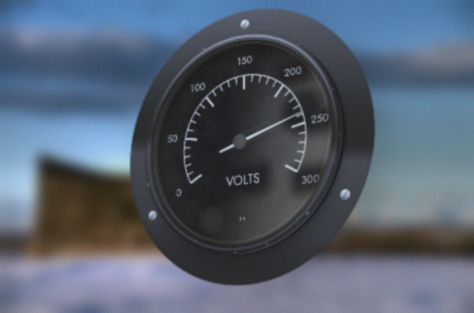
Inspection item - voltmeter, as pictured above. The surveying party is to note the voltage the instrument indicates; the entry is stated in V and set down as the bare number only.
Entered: 240
